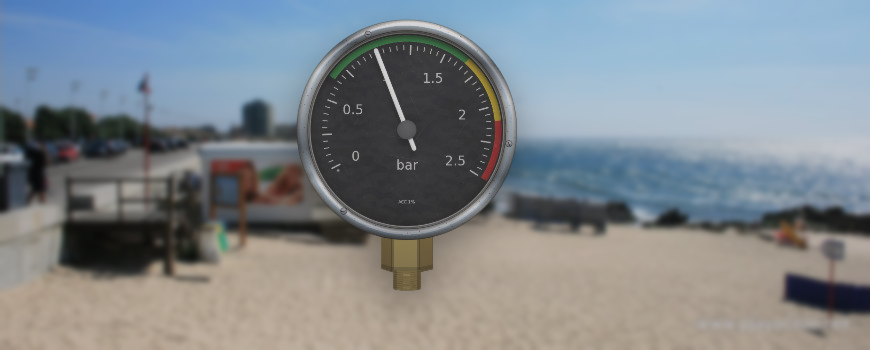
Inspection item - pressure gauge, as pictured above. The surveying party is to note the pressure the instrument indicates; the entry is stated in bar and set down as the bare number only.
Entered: 1
